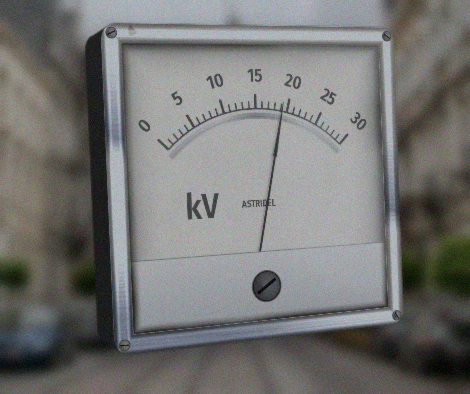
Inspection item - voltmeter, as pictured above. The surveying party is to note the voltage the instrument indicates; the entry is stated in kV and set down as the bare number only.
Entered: 19
